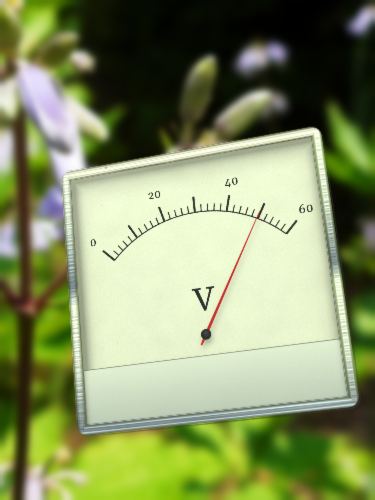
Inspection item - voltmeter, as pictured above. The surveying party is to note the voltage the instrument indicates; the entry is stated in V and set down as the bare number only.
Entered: 50
